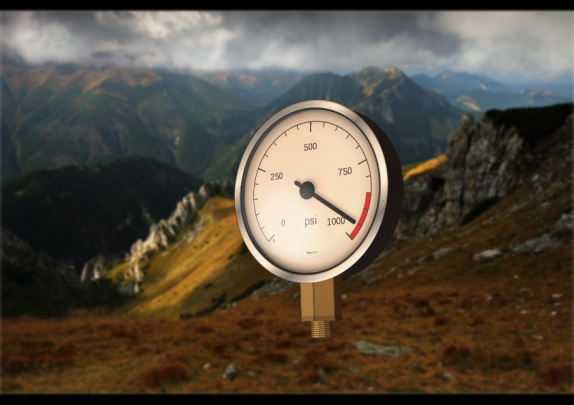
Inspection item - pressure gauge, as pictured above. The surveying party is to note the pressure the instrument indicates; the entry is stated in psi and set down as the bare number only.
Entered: 950
